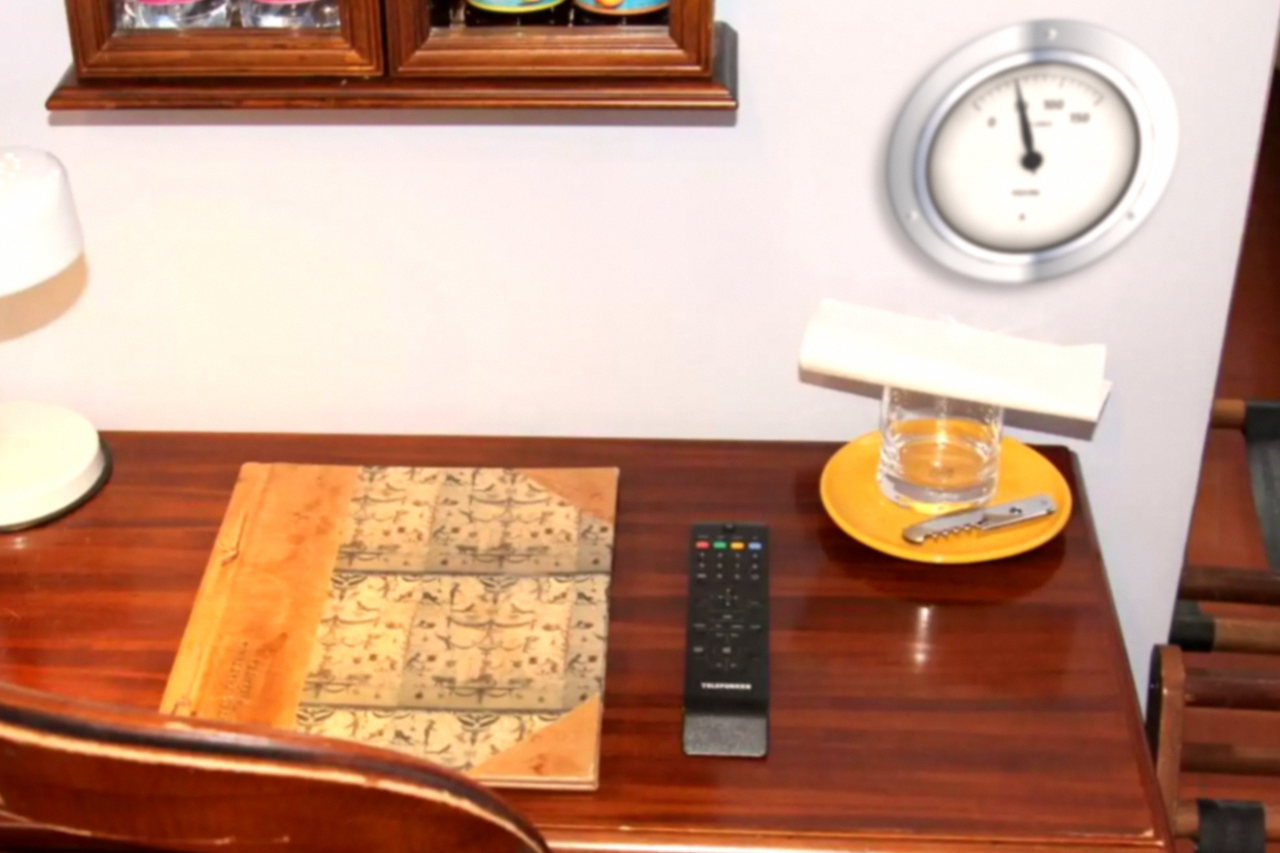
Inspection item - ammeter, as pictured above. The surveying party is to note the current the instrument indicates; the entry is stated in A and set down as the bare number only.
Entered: 50
